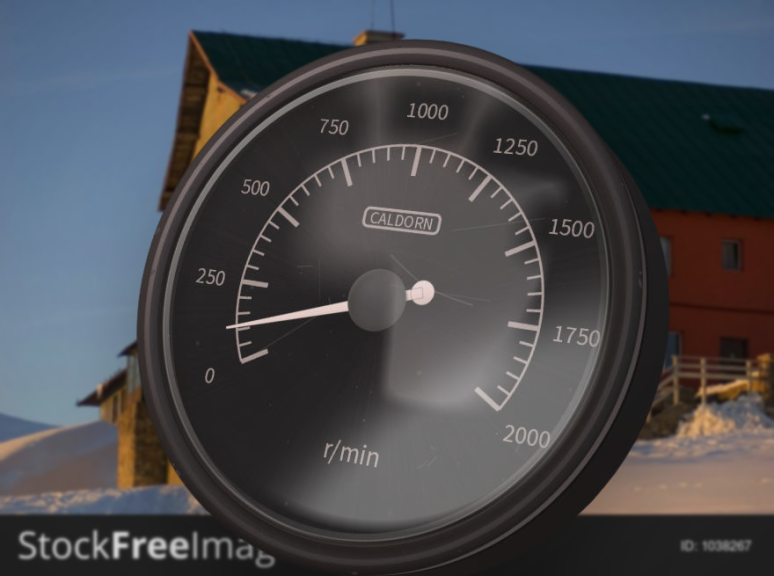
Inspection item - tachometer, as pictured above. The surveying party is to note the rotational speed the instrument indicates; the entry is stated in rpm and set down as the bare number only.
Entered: 100
